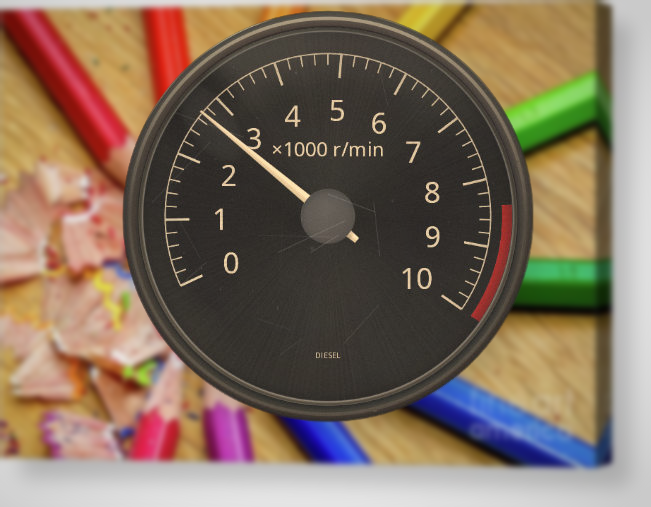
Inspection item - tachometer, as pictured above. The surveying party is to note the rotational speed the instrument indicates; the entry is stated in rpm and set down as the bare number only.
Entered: 2700
